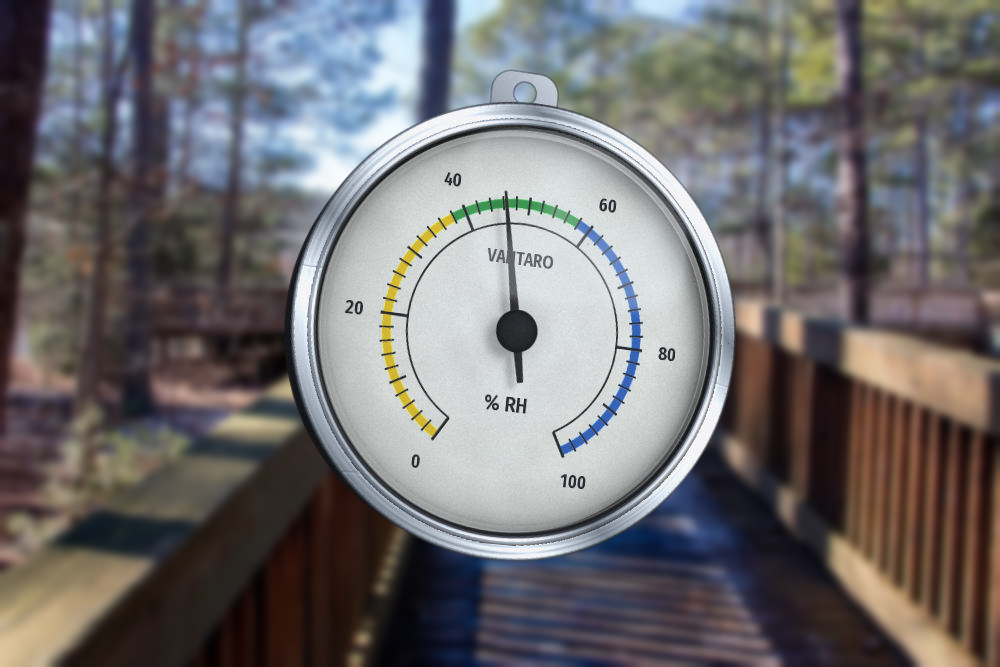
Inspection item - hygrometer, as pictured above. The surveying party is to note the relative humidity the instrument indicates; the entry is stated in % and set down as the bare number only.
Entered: 46
